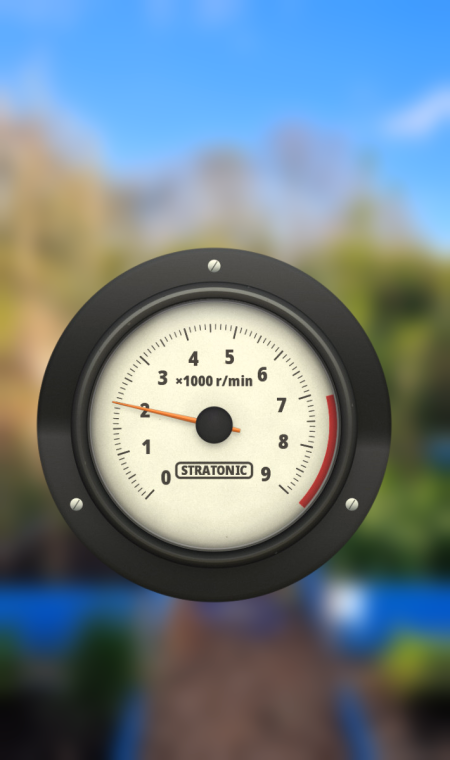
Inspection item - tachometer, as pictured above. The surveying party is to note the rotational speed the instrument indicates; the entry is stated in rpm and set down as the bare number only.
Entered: 2000
